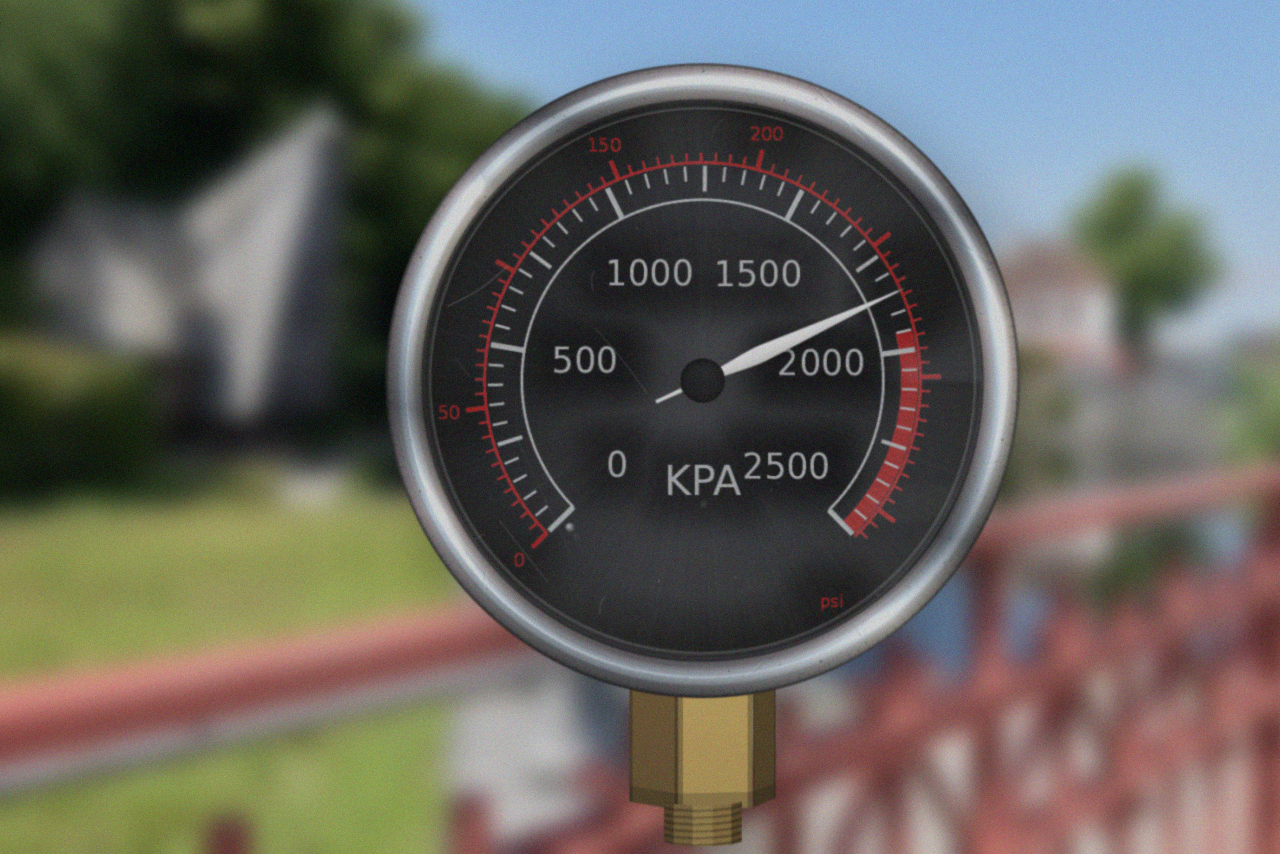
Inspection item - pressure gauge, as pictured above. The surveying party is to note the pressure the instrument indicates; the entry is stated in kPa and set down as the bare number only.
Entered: 1850
